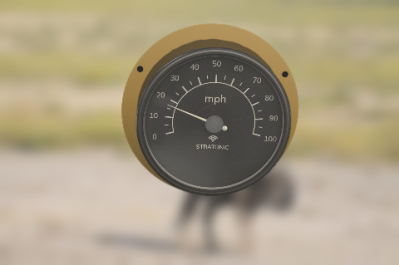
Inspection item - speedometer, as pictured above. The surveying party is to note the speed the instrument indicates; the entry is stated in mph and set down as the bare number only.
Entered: 17.5
